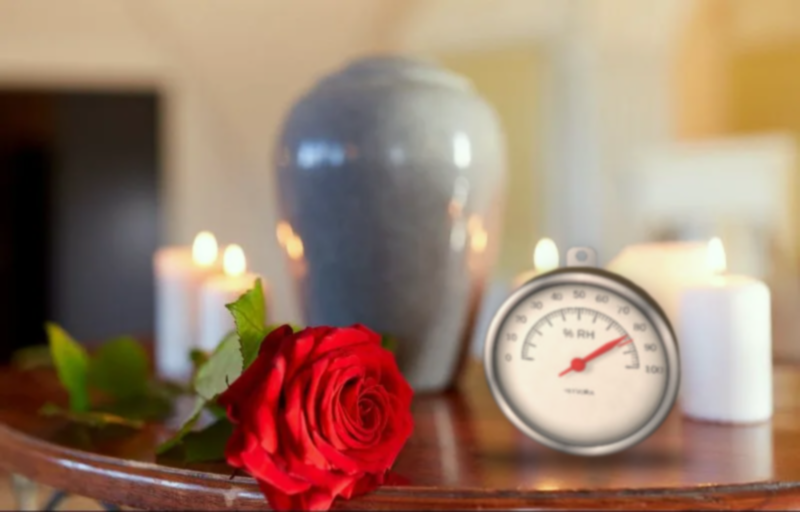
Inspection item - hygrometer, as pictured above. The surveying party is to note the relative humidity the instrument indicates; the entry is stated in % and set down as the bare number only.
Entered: 80
